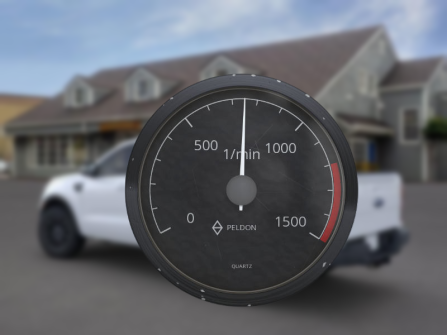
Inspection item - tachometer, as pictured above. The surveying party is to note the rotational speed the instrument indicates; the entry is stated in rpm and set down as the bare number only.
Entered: 750
